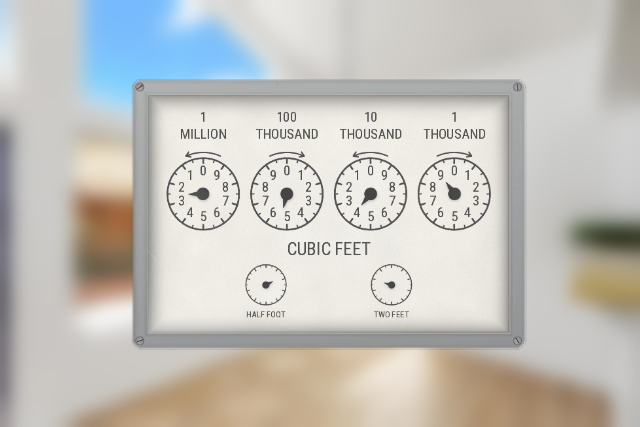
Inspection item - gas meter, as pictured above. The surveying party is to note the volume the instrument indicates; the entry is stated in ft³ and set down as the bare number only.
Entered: 253900
